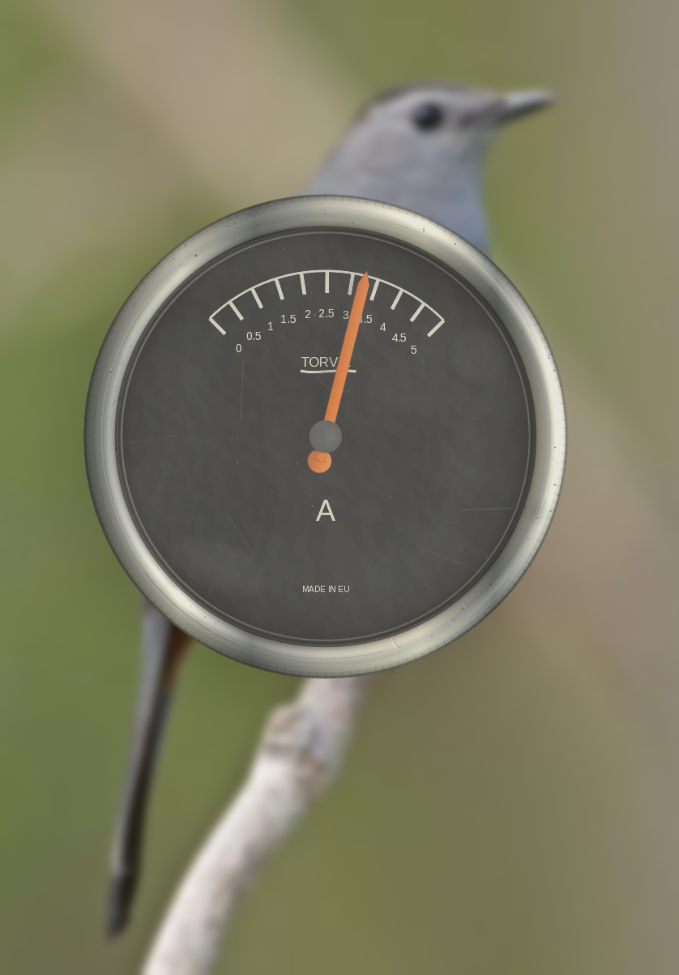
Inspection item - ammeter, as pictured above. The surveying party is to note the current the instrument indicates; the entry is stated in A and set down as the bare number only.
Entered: 3.25
